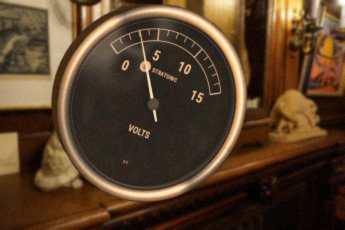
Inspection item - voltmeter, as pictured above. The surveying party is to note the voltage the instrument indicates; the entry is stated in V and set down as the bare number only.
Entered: 3
